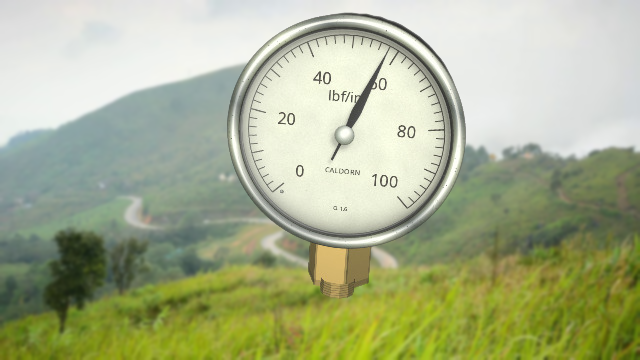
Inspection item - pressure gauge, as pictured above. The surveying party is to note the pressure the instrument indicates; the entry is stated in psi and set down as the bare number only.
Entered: 58
